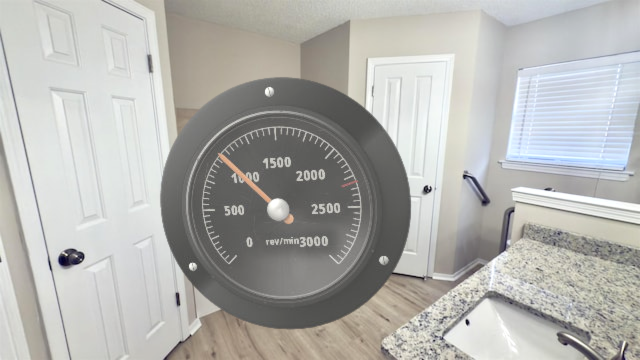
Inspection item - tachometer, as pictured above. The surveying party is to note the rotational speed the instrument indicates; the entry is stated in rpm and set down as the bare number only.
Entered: 1000
